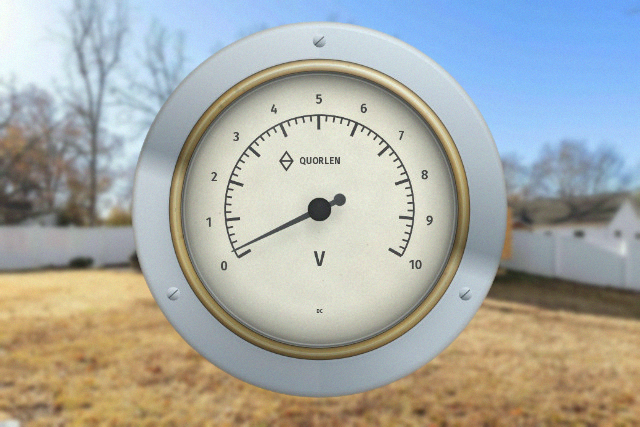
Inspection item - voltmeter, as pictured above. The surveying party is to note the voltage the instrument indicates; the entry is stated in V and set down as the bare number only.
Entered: 0.2
